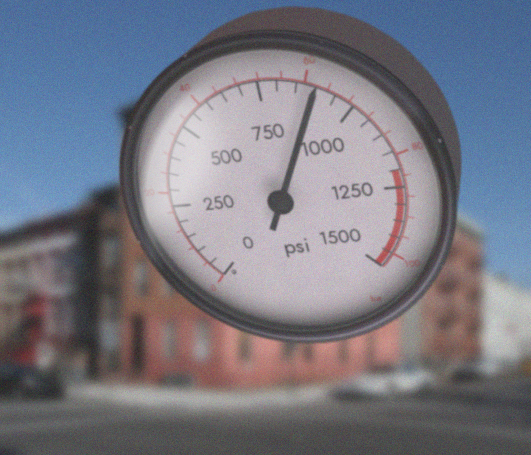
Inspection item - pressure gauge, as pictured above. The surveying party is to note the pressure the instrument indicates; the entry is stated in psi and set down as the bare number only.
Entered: 900
